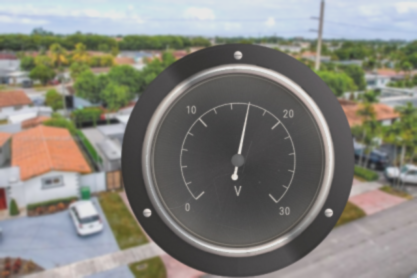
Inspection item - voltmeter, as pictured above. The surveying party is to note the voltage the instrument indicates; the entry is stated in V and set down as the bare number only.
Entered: 16
